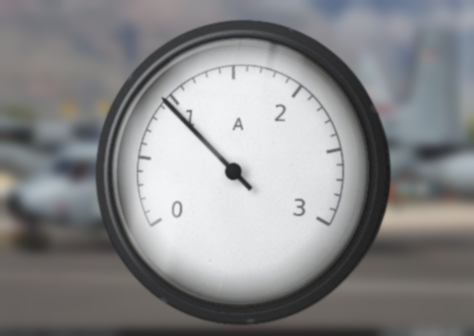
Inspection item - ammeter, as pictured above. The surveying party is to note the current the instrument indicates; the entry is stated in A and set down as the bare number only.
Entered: 0.95
